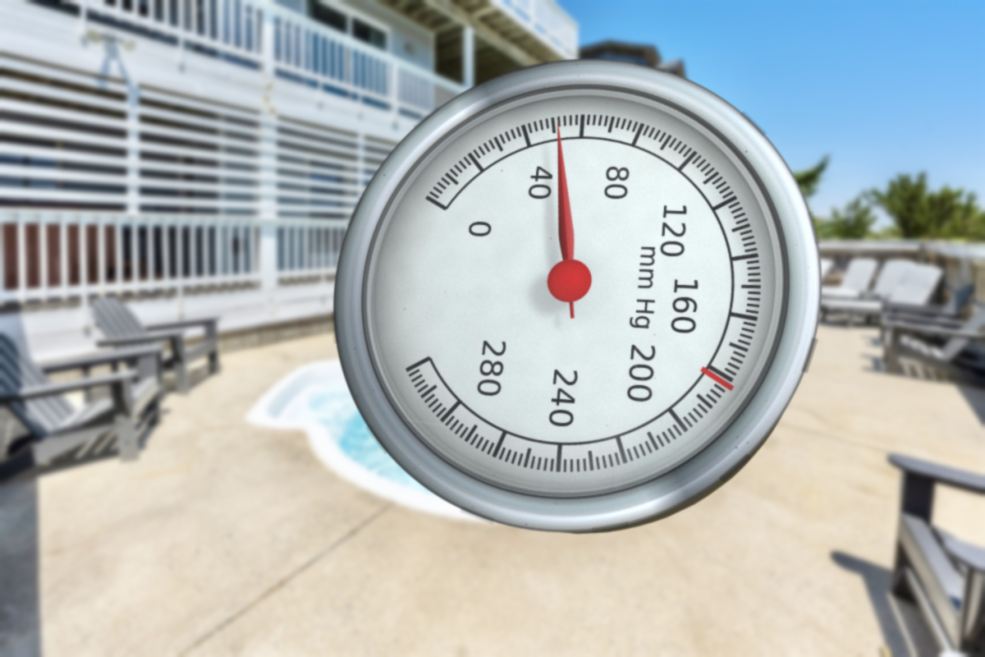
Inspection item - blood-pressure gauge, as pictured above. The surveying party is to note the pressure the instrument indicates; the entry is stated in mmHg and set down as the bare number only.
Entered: 52
